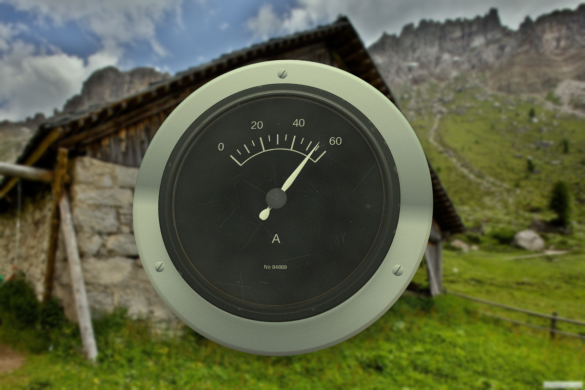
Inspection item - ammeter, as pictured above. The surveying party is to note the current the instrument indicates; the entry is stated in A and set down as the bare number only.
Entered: 55
